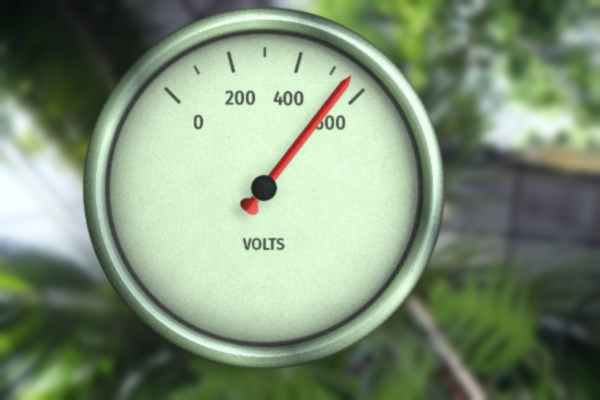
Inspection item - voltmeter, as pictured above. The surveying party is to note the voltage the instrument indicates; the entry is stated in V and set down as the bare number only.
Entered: 550
